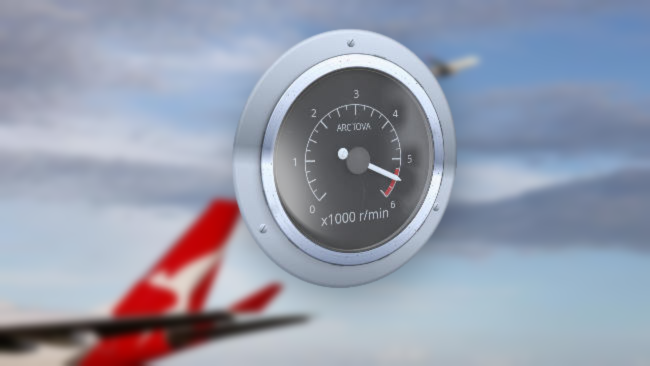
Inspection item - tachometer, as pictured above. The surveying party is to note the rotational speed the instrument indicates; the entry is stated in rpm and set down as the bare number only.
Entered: 5500
